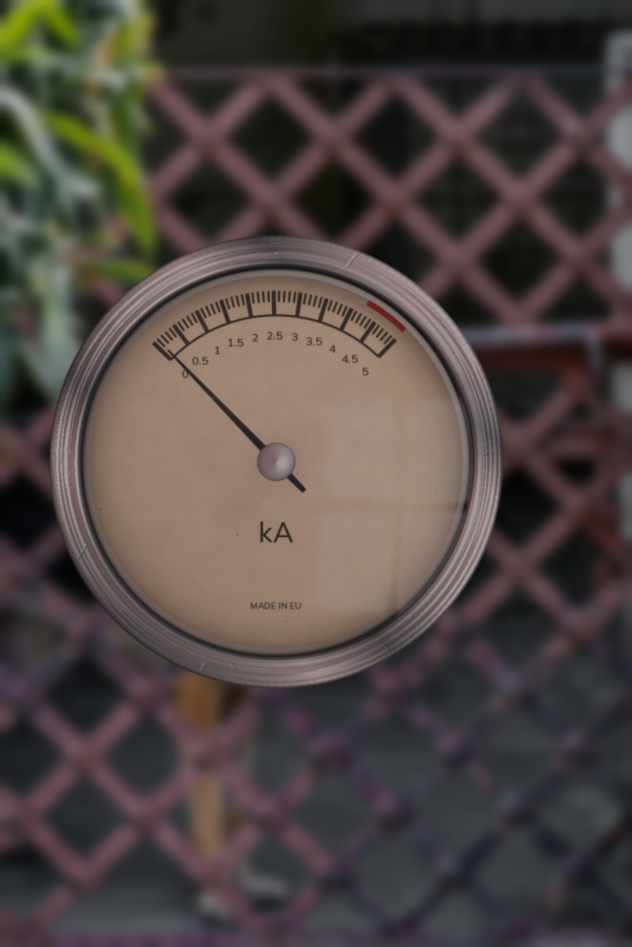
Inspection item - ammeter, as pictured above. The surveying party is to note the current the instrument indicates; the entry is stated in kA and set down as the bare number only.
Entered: 0.1
